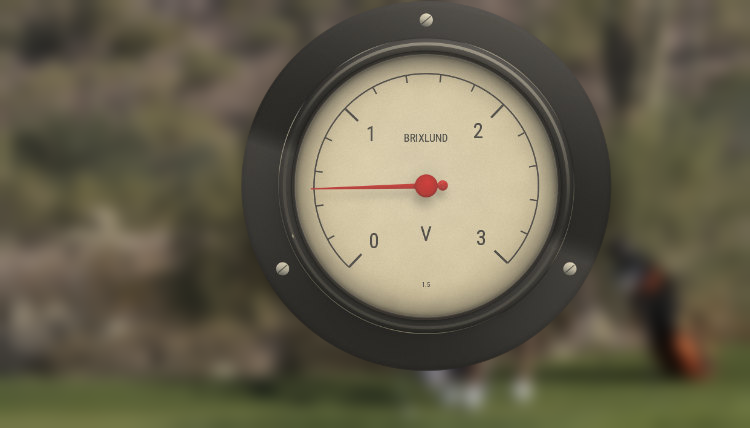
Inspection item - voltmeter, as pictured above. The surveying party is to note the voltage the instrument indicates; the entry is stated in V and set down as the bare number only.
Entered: 0.5
